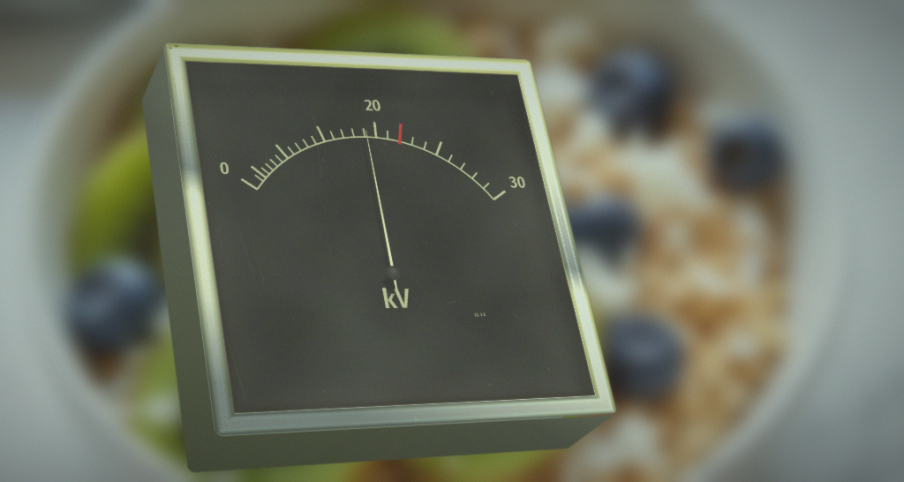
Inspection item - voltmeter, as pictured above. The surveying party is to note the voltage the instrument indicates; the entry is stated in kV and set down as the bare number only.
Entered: 19
